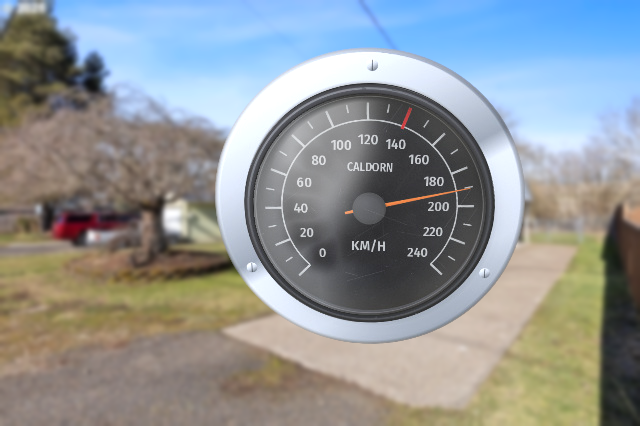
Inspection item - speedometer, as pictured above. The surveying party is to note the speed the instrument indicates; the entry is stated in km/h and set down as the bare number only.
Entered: 190
